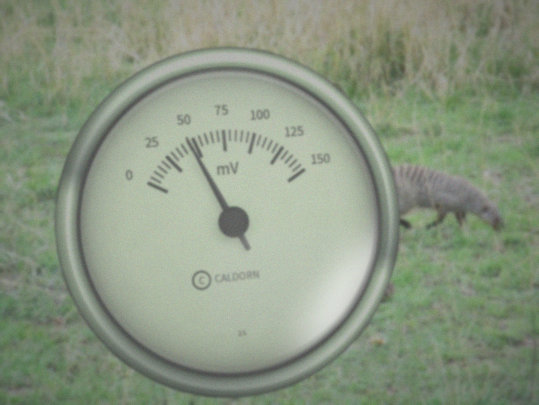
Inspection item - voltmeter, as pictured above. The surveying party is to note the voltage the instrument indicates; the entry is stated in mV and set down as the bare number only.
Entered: 45
